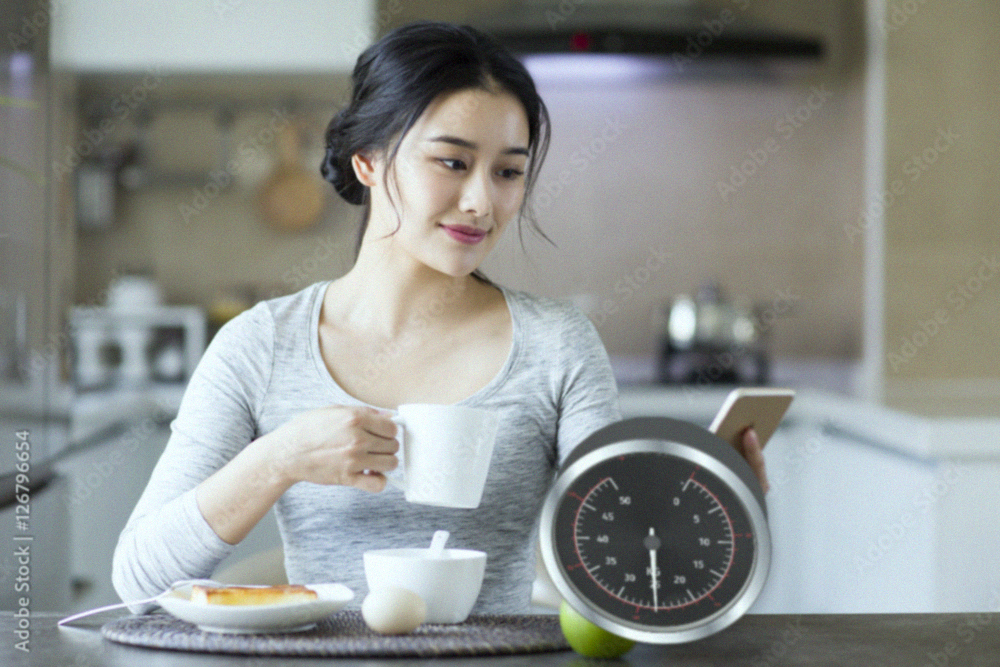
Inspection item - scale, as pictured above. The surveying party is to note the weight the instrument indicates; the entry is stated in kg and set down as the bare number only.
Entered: 25
